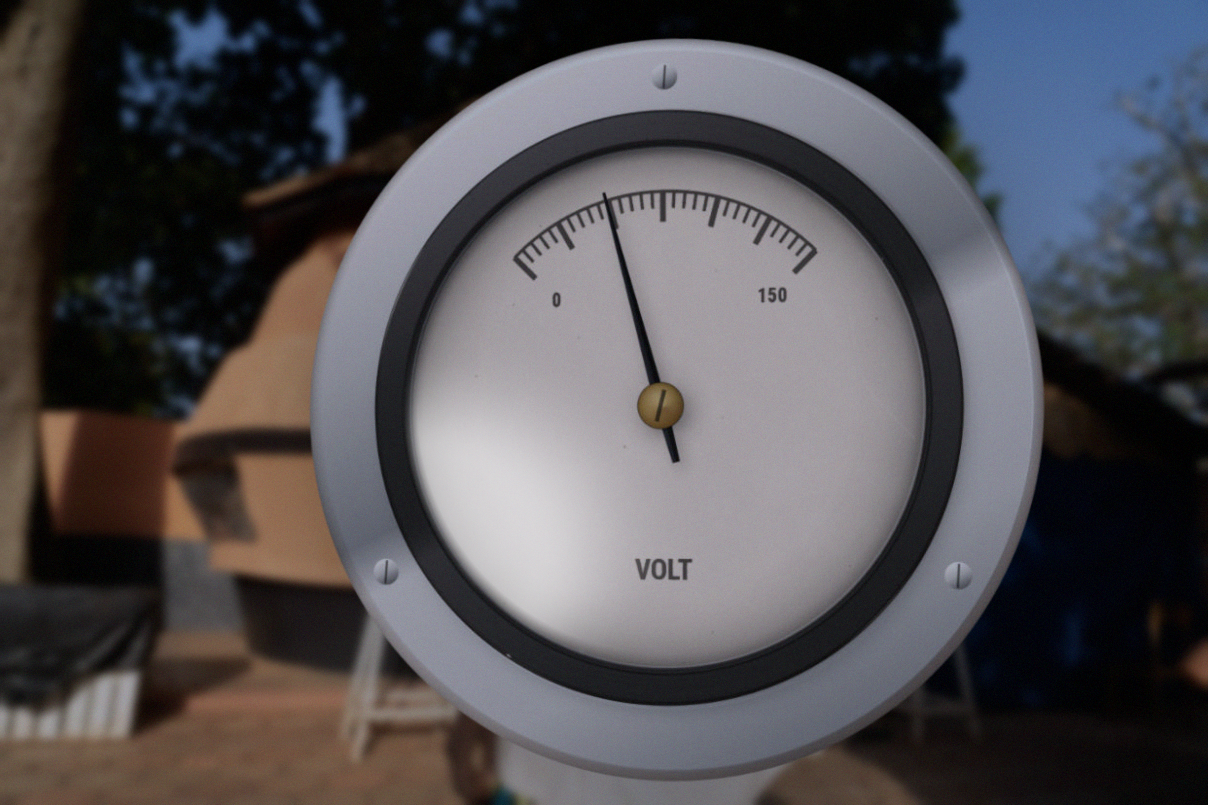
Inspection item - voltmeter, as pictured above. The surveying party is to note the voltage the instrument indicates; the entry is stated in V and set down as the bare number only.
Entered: 50
